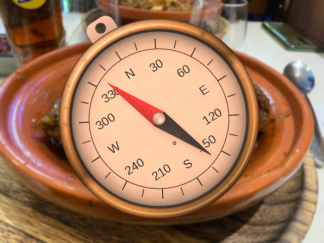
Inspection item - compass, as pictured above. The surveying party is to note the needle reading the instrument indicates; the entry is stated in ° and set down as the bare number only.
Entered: 337.5
